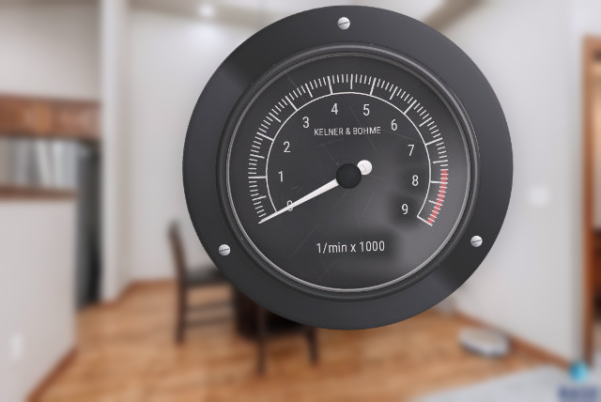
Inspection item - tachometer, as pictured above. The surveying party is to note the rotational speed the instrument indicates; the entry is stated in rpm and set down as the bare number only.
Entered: 0
